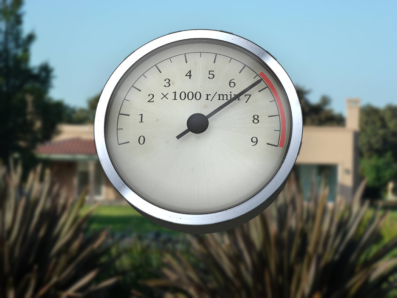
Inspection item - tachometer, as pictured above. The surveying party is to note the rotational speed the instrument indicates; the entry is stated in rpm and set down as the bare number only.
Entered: 6750
